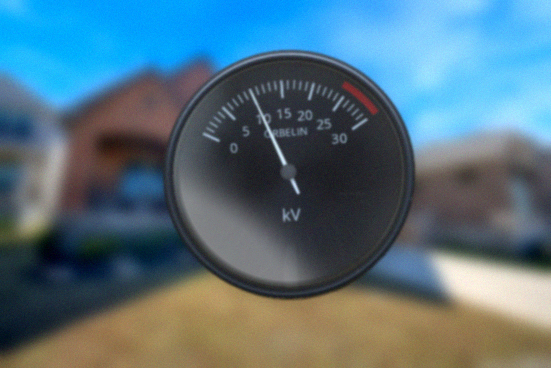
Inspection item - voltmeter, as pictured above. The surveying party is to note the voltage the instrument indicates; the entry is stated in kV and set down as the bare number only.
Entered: 10
